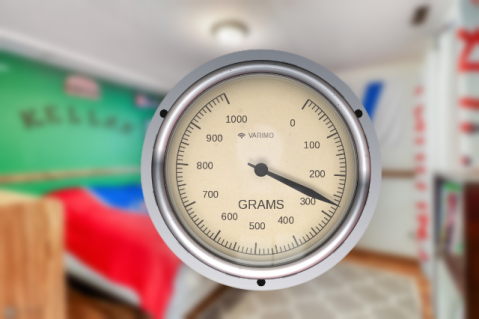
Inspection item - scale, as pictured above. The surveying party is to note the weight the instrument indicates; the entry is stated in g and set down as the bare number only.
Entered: 270
